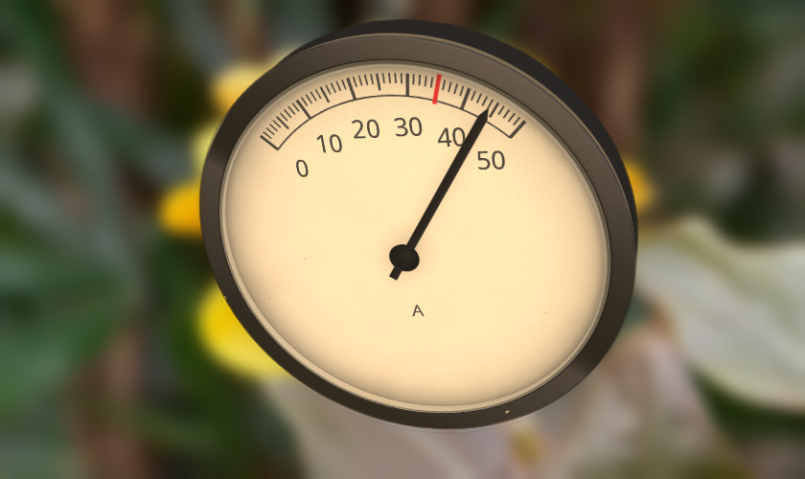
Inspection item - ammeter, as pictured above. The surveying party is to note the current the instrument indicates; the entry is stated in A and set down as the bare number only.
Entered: 44
